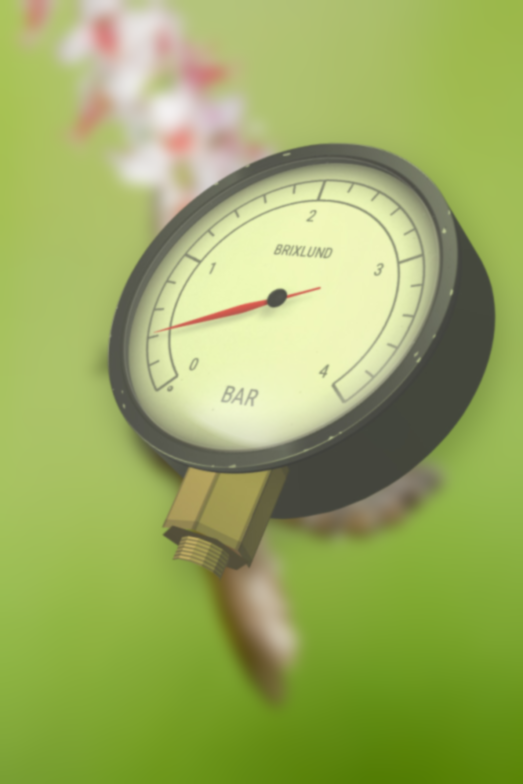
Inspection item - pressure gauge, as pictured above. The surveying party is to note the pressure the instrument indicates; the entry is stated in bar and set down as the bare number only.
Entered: 0.4
